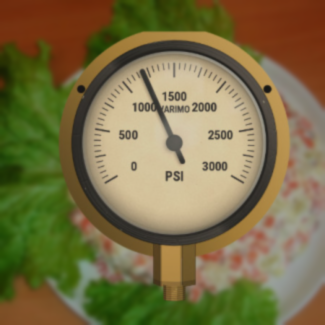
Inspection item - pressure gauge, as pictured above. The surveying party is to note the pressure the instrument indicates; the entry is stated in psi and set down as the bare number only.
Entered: 1200
